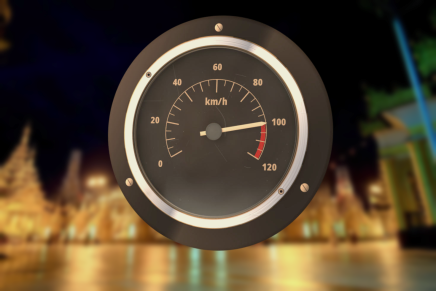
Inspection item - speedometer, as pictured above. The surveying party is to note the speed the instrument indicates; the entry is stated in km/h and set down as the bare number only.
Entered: 100
